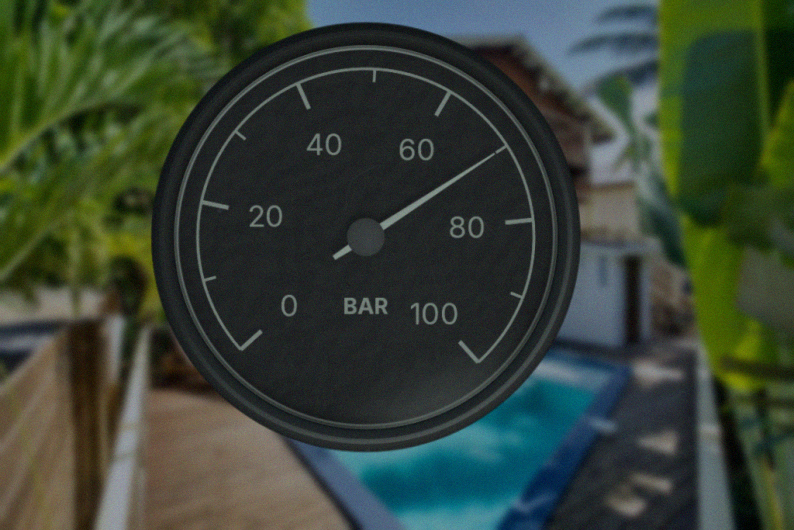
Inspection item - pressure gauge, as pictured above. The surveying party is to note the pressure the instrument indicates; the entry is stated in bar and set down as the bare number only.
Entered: 70
